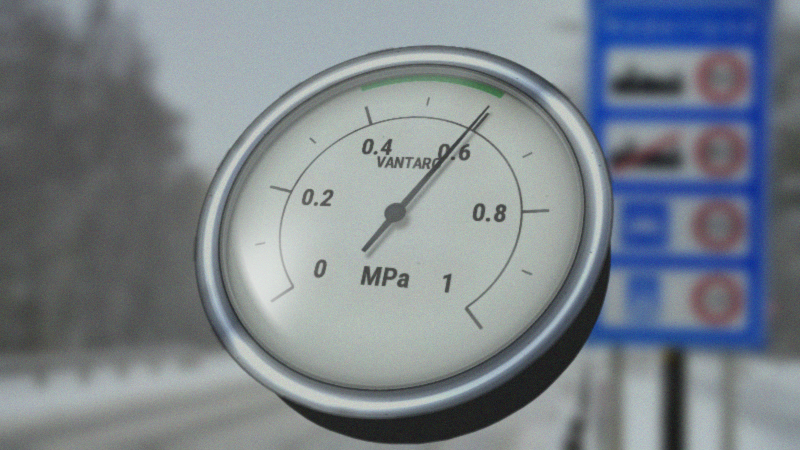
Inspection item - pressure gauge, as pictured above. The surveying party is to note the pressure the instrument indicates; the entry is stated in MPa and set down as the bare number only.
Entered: 0.6
